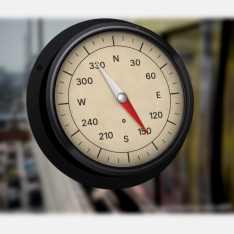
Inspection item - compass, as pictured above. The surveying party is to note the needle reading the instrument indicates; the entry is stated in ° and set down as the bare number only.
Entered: 150
